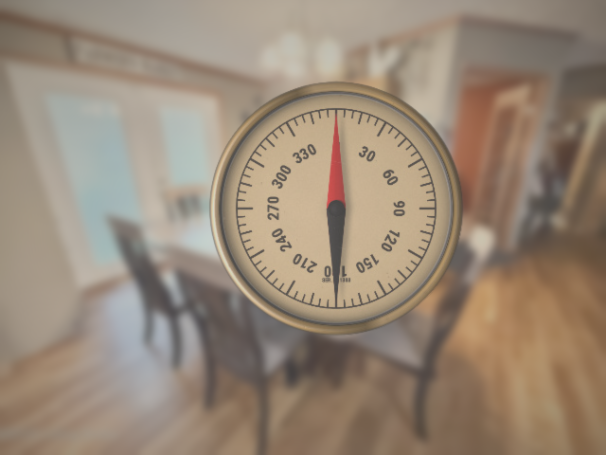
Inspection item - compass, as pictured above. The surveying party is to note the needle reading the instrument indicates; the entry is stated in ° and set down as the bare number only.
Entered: 0
